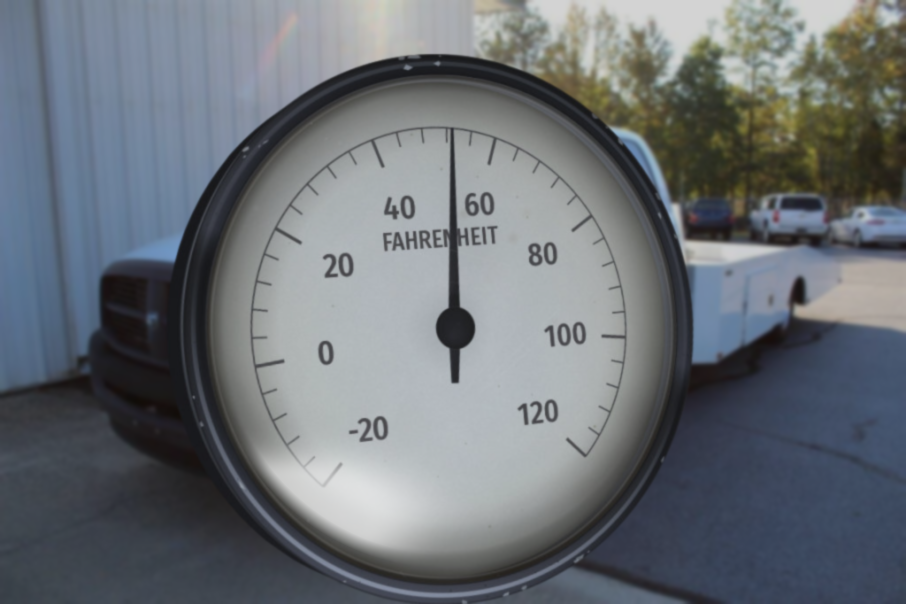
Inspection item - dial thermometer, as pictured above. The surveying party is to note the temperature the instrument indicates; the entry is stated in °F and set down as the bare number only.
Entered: 52
